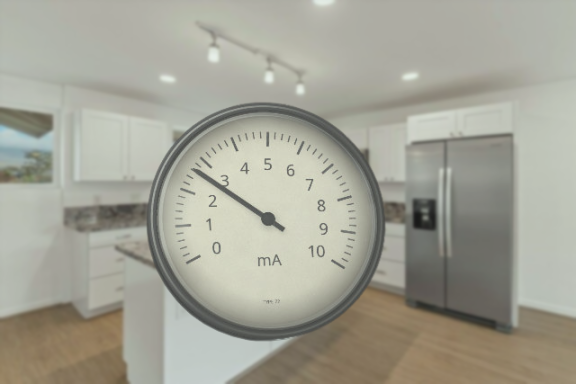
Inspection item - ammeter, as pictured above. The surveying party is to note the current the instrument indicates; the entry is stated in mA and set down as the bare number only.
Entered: 2.6
